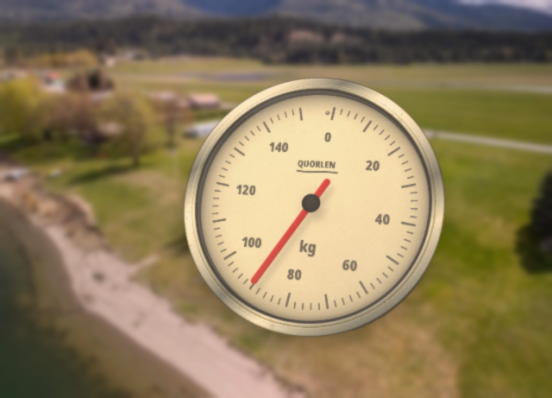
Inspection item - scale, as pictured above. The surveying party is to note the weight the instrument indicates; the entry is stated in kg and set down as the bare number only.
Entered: 90
